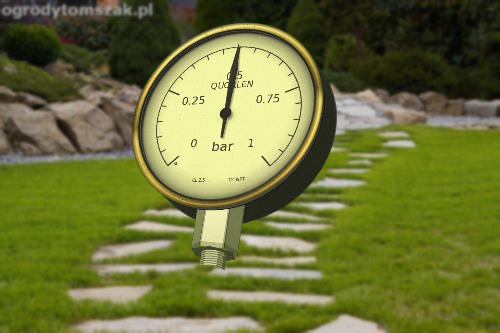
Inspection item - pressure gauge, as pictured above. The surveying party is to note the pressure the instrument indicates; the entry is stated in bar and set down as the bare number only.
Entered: 0.5
